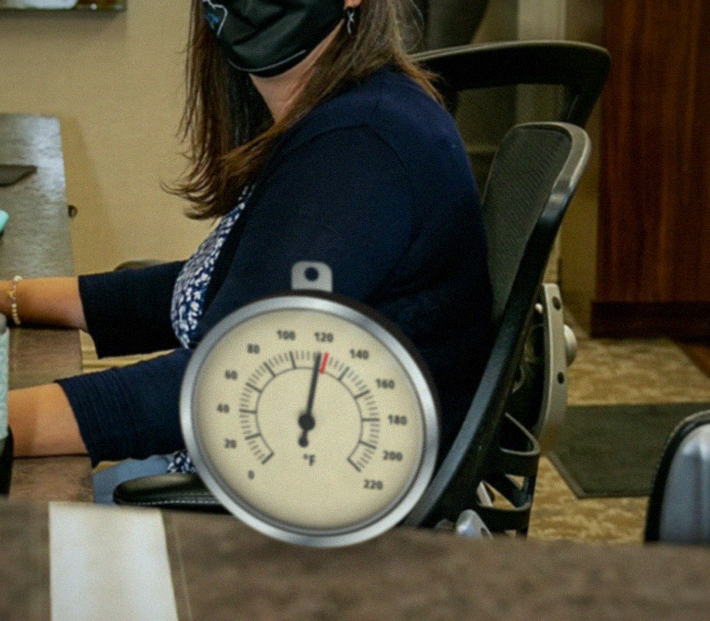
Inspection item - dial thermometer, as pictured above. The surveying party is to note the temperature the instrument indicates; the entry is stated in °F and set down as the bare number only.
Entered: 120
